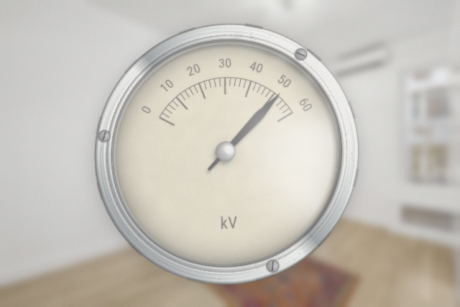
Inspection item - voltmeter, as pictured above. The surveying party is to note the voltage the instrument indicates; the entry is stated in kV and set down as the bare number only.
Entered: 52
